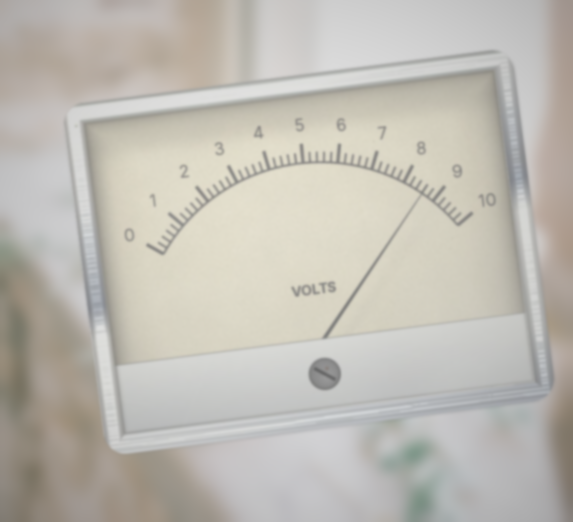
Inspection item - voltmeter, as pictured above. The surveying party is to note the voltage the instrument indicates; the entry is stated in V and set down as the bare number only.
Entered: 8.6
